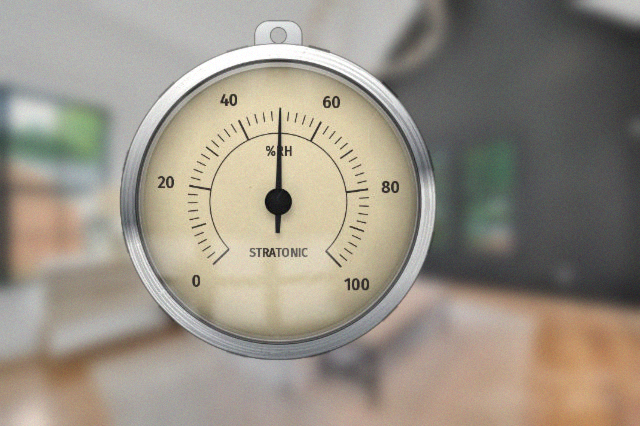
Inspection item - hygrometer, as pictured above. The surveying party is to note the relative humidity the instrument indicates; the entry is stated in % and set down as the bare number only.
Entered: 50
